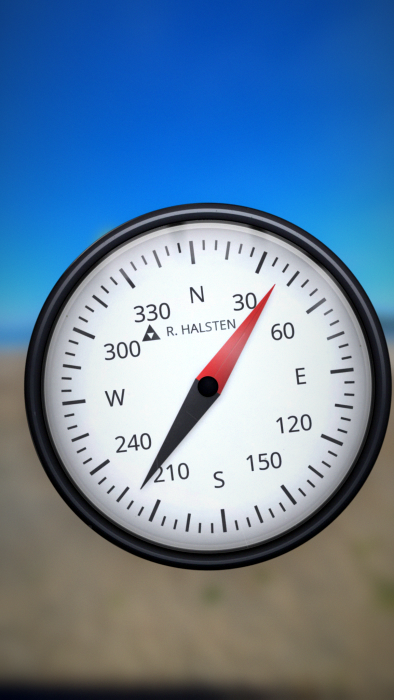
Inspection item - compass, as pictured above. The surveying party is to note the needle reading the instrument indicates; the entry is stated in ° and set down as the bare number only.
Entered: 40
